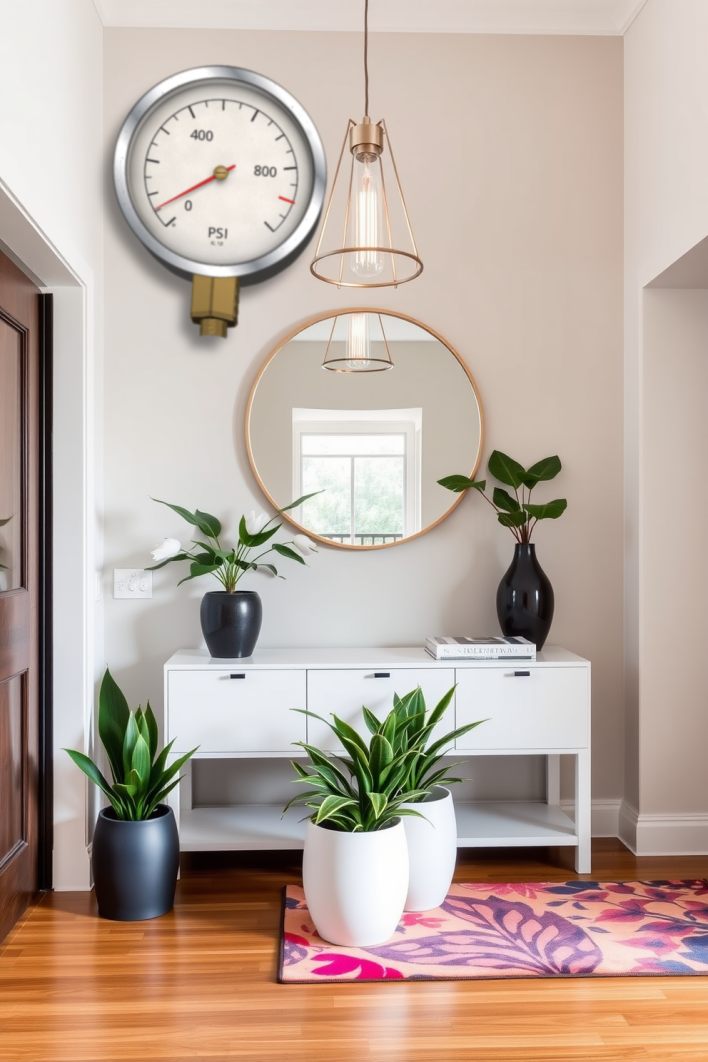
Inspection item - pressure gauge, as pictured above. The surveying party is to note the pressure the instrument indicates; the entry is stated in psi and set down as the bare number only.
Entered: 50
